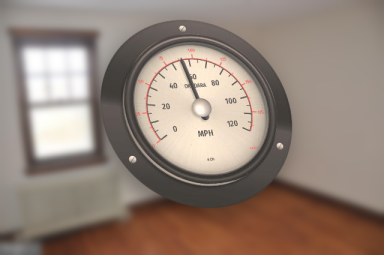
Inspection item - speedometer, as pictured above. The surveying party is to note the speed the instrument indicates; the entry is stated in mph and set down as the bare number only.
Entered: 55
